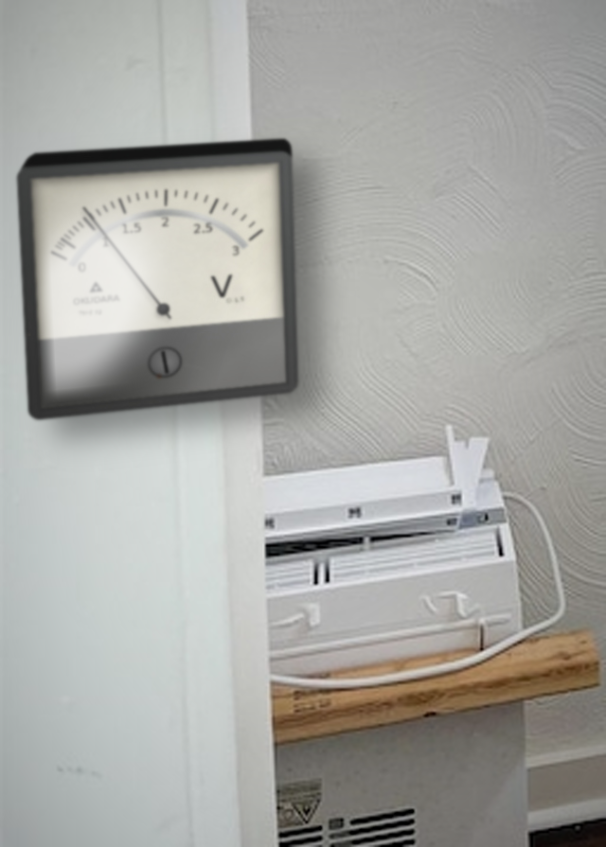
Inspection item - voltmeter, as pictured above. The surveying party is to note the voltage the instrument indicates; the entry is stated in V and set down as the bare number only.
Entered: 1.1
